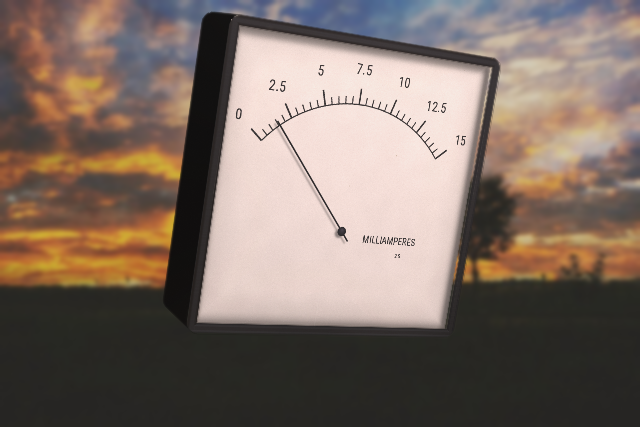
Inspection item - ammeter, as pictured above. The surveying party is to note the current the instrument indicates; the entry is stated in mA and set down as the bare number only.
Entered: 1.5
